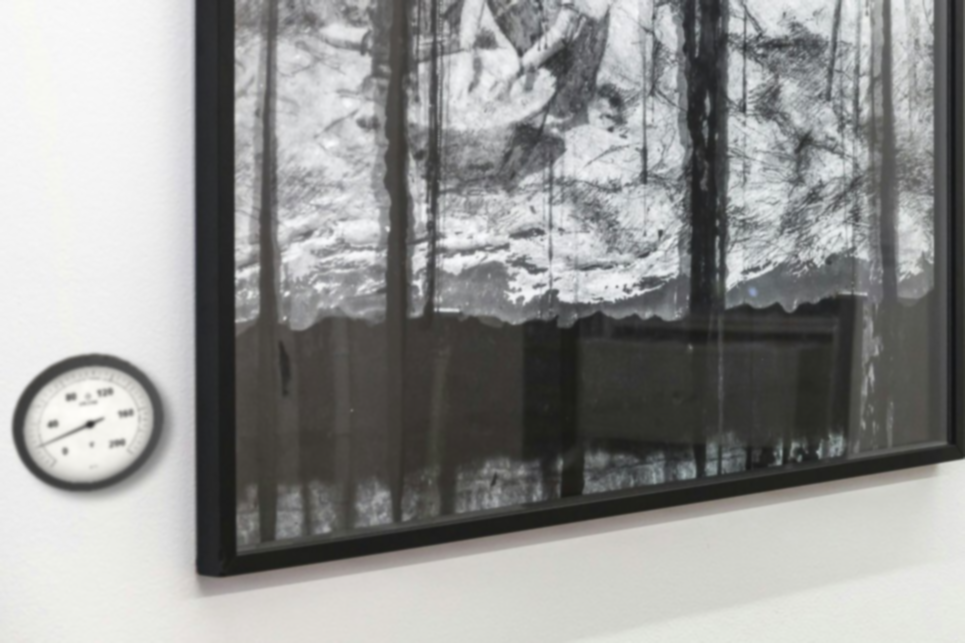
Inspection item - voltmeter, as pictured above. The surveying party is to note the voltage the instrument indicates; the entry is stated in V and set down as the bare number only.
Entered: 20
